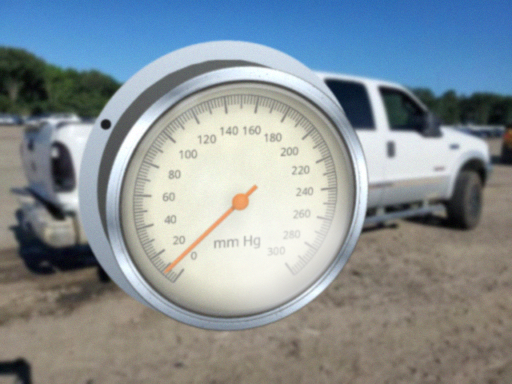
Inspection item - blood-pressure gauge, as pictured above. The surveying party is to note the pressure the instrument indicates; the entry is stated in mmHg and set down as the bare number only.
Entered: 10
